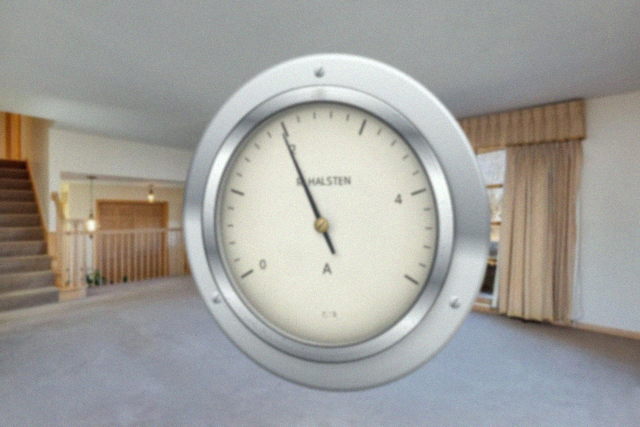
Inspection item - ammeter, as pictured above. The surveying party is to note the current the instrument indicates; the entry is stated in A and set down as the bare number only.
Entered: 2
